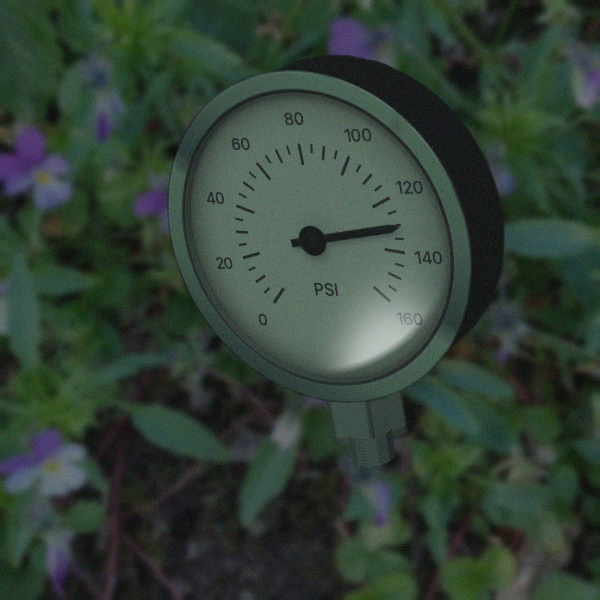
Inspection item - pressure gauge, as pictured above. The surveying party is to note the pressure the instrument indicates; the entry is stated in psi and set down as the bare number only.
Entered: 130
